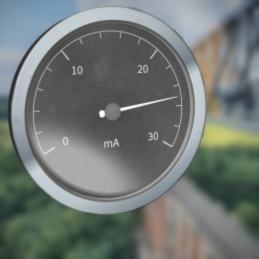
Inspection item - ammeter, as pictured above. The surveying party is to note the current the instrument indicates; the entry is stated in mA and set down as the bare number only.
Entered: 25
